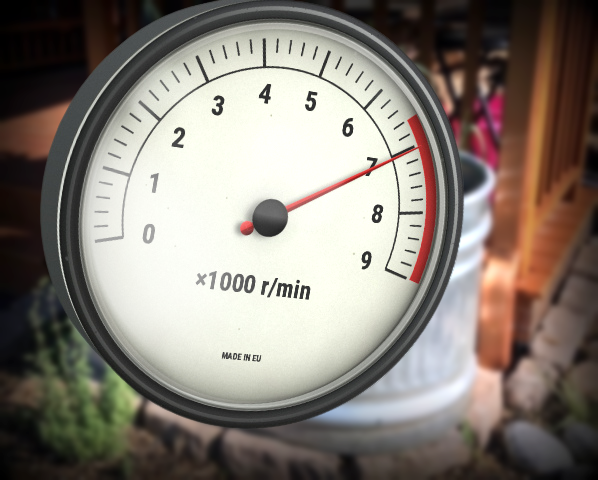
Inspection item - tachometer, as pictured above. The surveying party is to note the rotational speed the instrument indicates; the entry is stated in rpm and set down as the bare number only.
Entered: 7000
